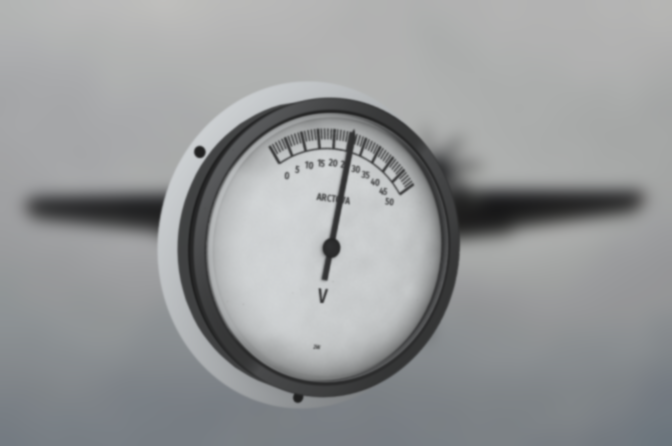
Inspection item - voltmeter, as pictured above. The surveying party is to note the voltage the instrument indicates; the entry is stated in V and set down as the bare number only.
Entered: 25
